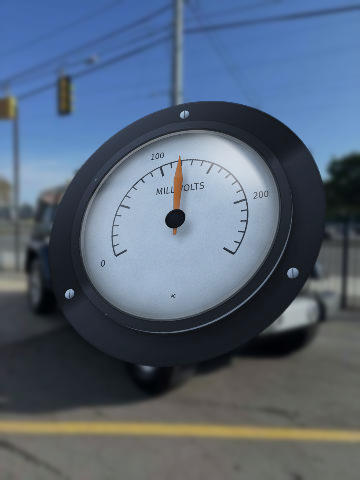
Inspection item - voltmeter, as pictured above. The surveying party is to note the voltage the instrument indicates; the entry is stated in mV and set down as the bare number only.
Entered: 120
